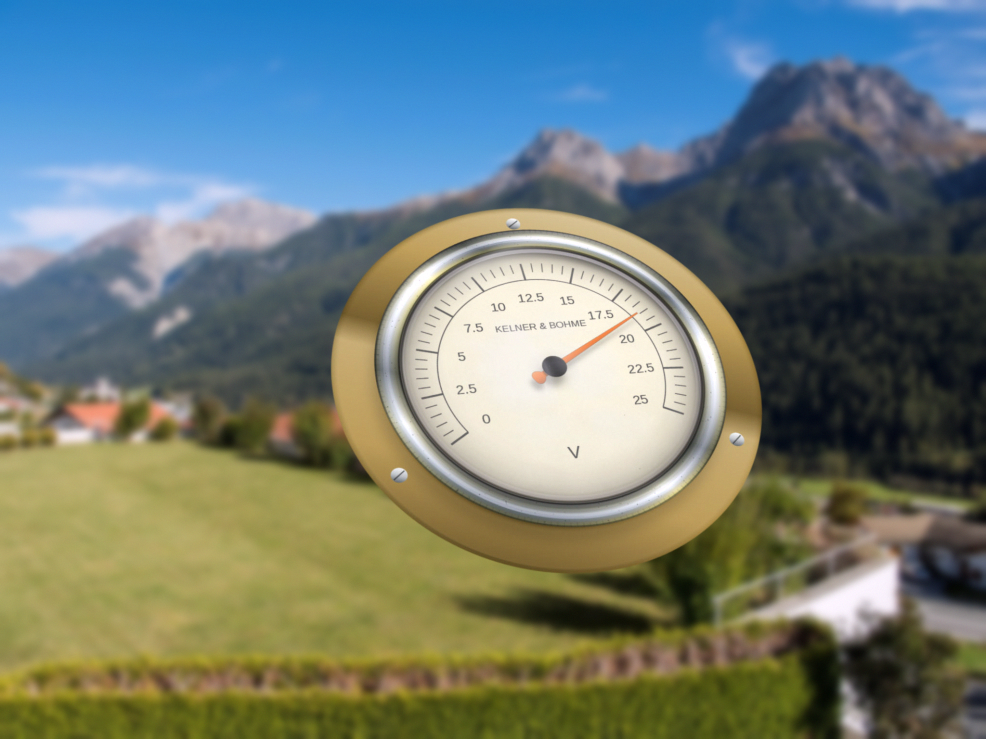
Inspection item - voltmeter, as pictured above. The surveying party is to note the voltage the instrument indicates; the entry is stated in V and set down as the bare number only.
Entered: 19
